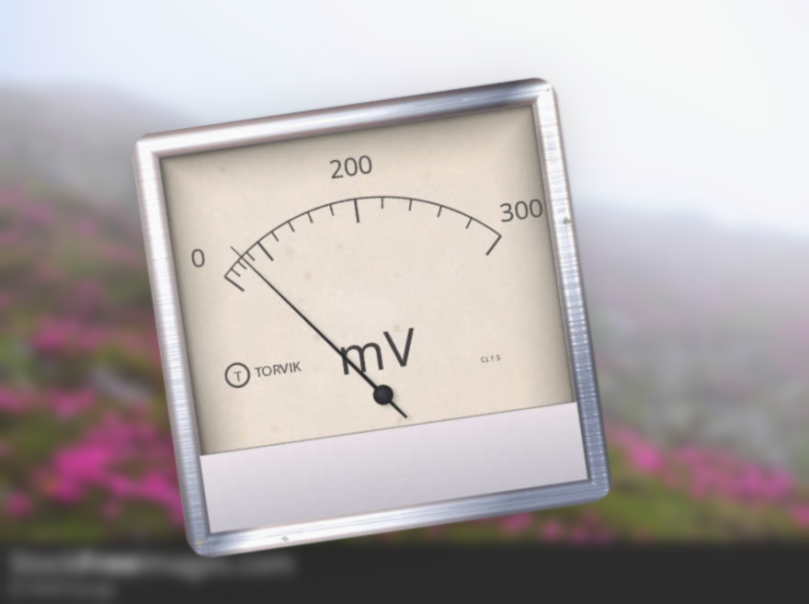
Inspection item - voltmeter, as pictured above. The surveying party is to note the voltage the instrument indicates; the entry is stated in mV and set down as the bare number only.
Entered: 70
